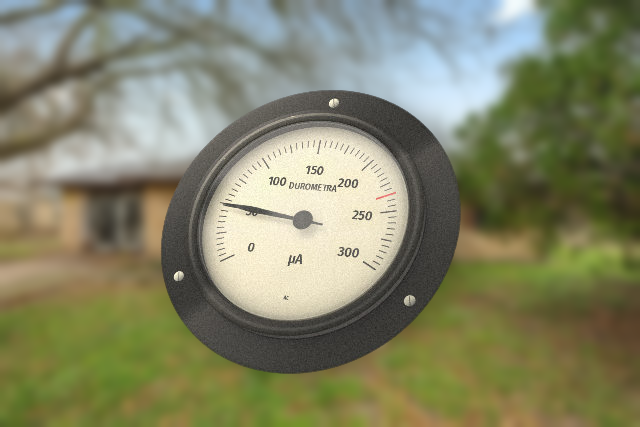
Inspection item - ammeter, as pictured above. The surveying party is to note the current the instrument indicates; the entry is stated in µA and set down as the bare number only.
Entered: 50
